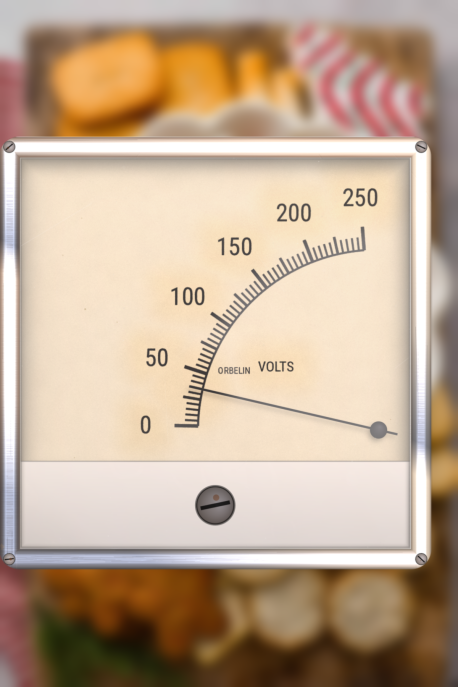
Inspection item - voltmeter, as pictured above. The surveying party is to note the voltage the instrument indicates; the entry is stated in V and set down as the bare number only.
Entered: 35
